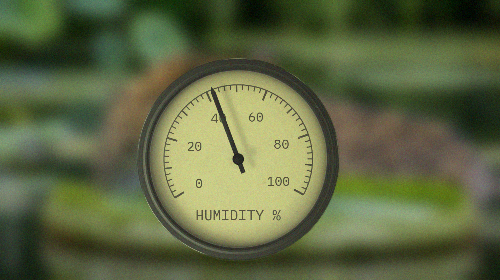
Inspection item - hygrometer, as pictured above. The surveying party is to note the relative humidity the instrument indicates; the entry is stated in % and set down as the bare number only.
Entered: 42
